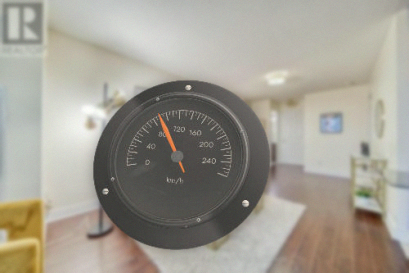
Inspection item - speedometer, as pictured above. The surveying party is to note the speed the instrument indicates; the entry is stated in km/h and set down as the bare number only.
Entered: 90
